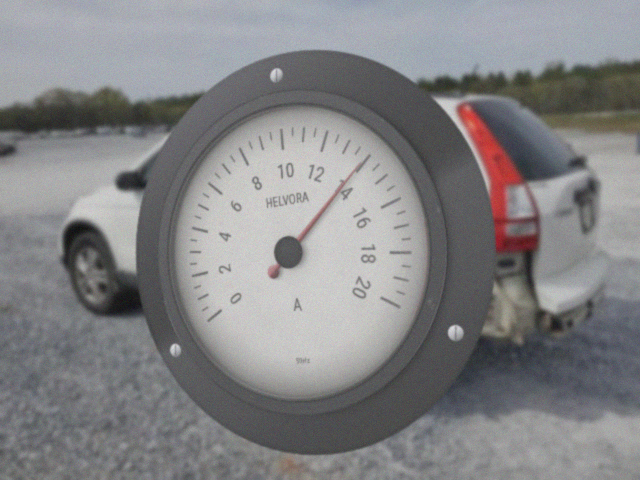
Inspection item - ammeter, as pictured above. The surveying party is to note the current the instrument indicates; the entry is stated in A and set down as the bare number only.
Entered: 14
